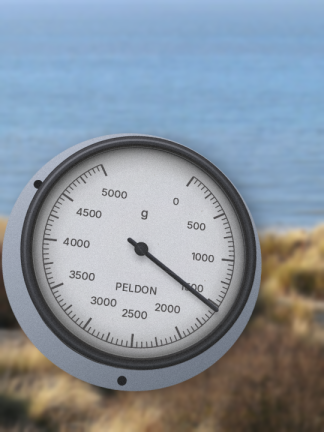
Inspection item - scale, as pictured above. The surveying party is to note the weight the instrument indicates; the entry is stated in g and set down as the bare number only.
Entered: 1550
